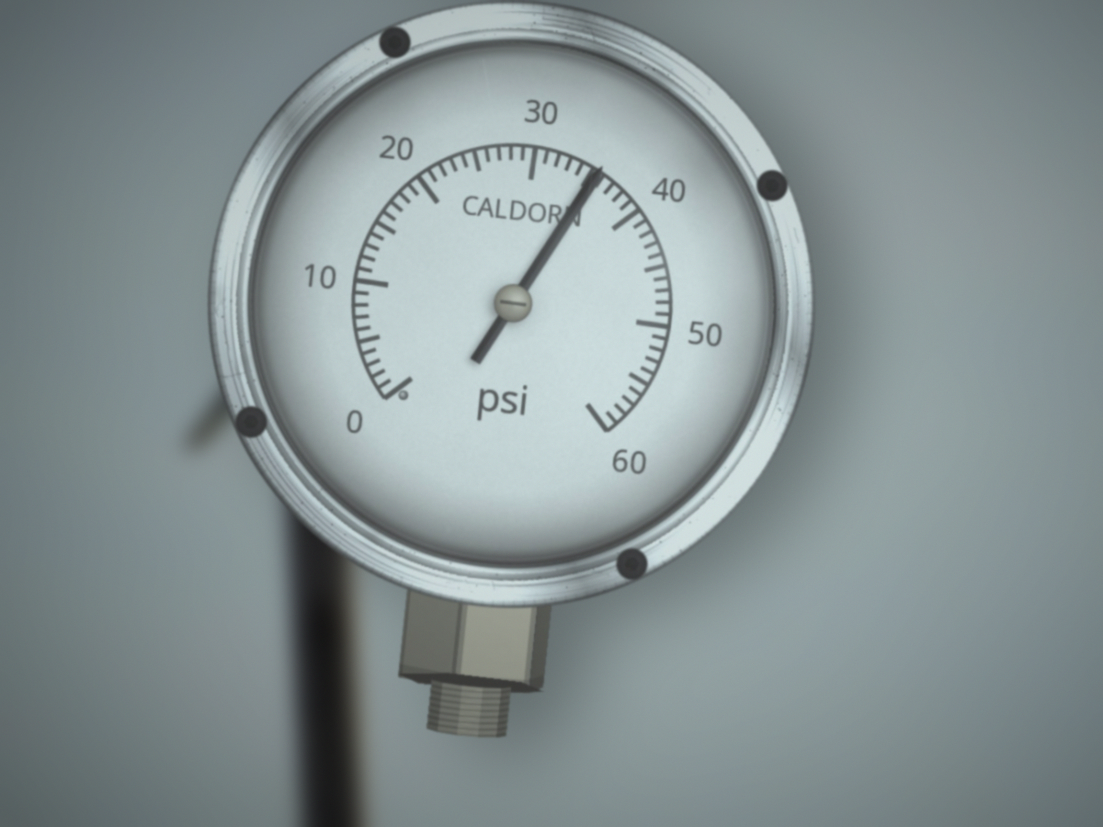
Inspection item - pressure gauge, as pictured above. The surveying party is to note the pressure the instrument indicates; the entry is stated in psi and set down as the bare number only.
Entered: 35.5
